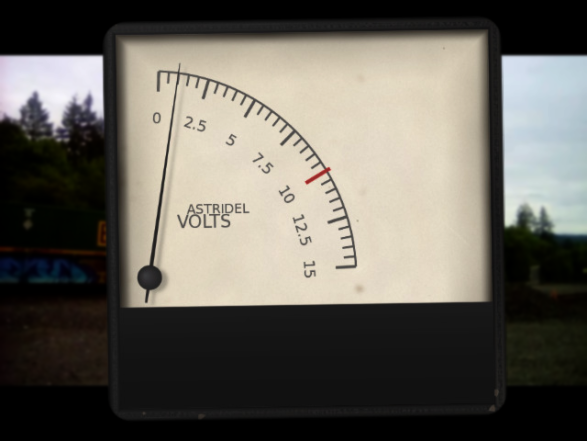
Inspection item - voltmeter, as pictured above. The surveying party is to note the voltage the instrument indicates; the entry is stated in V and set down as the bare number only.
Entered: 1
